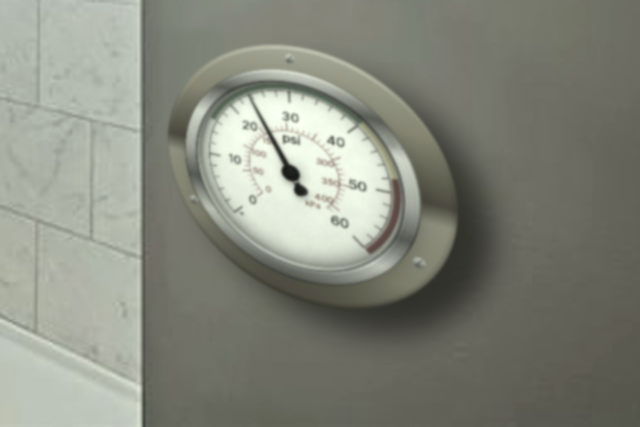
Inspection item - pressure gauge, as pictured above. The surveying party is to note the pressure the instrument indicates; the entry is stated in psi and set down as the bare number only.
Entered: 24
